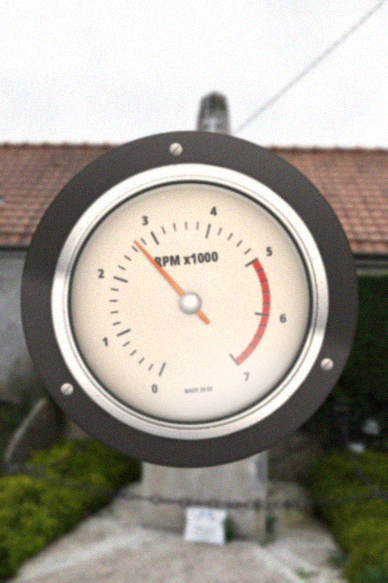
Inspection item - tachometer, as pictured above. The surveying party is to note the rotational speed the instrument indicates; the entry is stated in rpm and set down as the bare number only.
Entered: 2700
